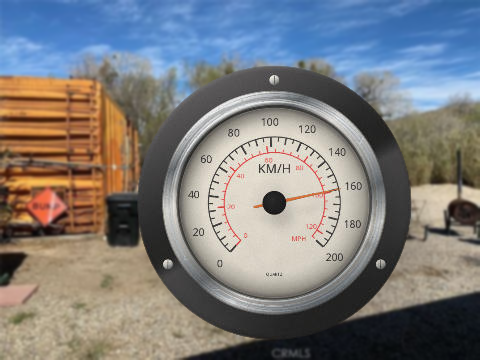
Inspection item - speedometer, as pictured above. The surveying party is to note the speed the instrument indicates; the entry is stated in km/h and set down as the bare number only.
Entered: 160
